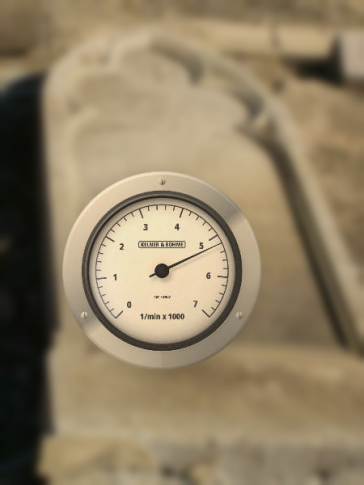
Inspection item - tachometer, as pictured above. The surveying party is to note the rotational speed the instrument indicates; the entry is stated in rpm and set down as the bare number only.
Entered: 5200
